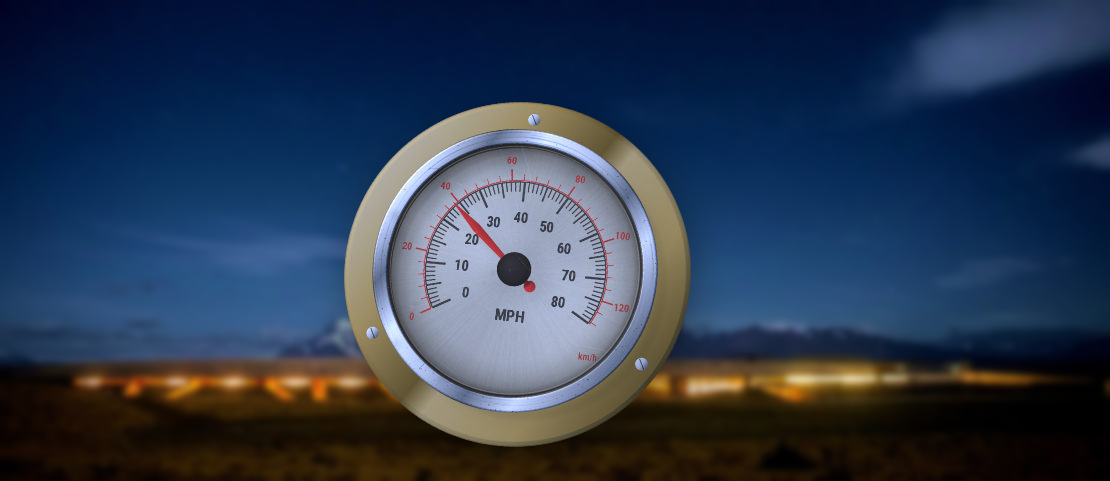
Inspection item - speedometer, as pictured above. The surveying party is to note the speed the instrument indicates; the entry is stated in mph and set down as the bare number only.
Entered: 24
